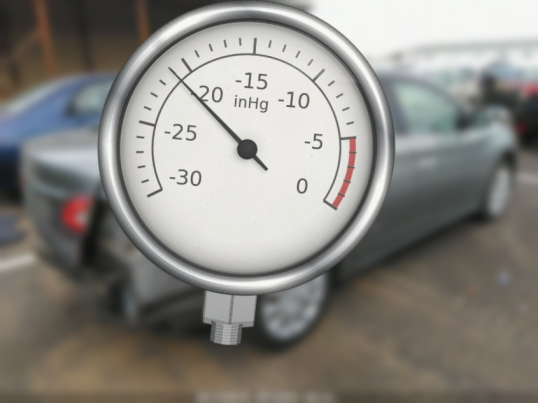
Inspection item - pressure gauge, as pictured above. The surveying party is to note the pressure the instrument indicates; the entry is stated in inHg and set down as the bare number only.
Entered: -21
